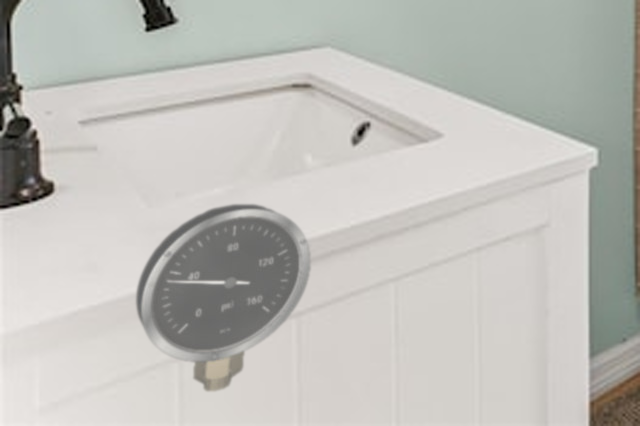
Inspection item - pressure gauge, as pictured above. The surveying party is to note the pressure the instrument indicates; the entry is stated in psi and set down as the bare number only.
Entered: 35
